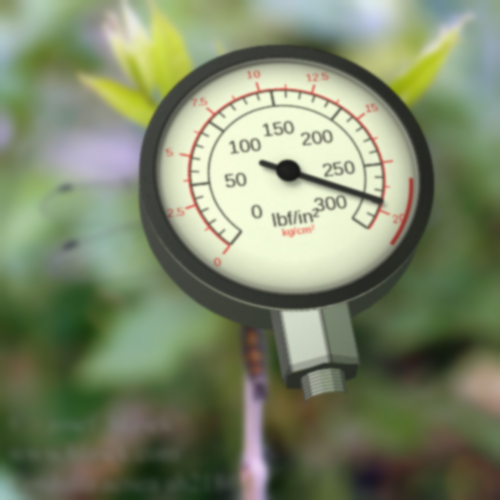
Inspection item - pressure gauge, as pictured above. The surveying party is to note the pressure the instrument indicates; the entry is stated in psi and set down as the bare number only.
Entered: 280
